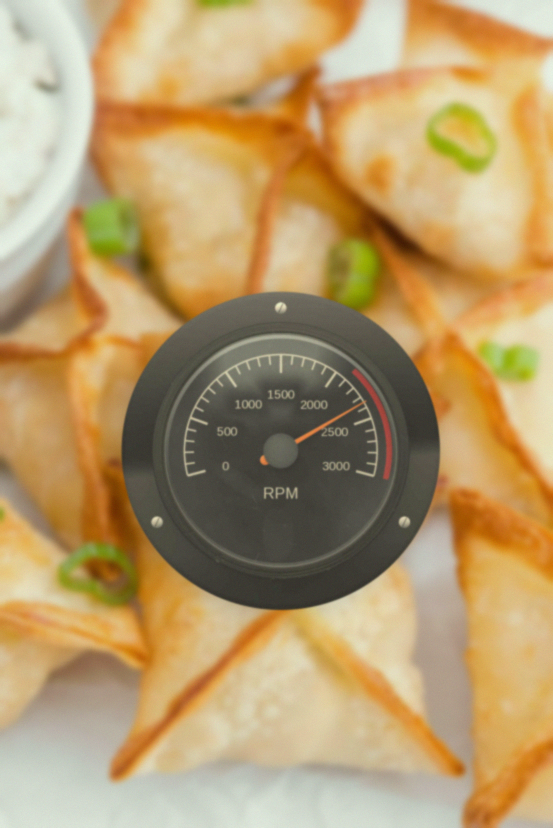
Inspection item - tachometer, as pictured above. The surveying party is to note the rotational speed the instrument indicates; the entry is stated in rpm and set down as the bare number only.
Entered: 2350
